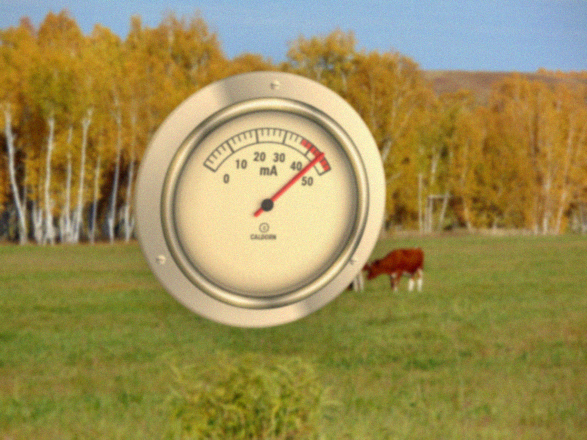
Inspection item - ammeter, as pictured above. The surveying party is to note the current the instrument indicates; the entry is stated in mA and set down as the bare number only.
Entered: 44
